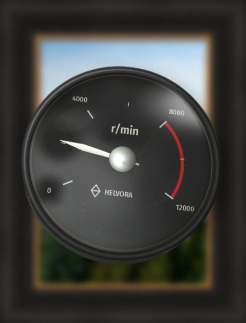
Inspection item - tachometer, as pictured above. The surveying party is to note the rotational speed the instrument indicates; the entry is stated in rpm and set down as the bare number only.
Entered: 2000
